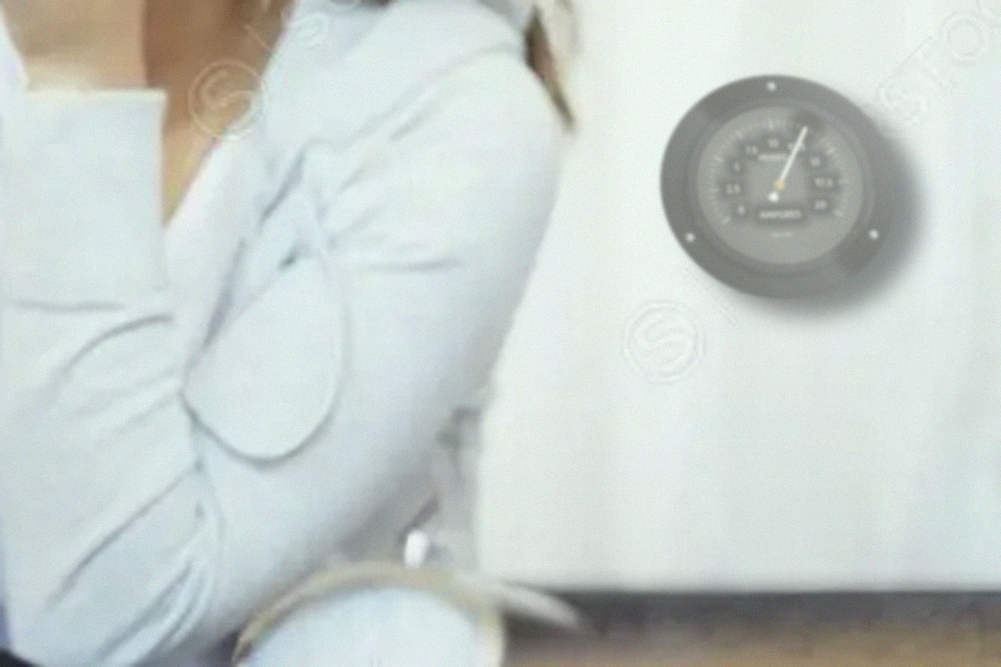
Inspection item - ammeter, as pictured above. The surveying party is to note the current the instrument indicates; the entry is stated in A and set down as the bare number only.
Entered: 12.5
